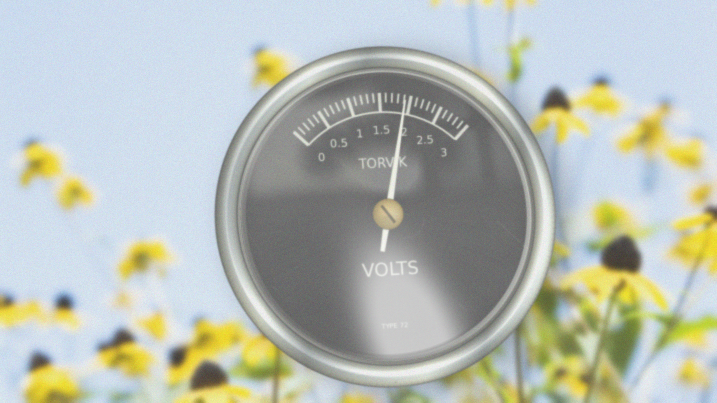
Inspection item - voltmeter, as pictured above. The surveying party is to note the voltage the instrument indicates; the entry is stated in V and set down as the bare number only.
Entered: 1.9
